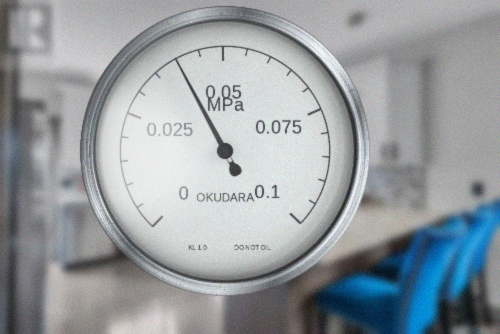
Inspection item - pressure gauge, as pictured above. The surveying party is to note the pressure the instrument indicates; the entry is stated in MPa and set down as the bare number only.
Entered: 0.04
